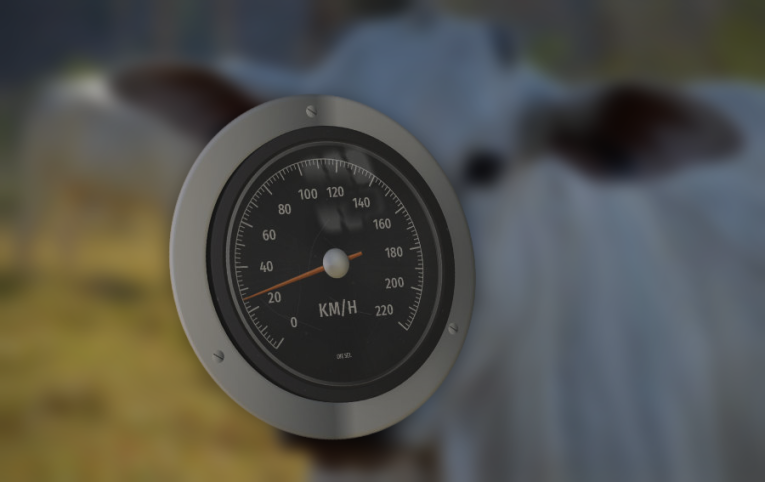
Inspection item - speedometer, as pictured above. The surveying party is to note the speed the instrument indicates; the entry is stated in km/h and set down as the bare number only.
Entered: 26
